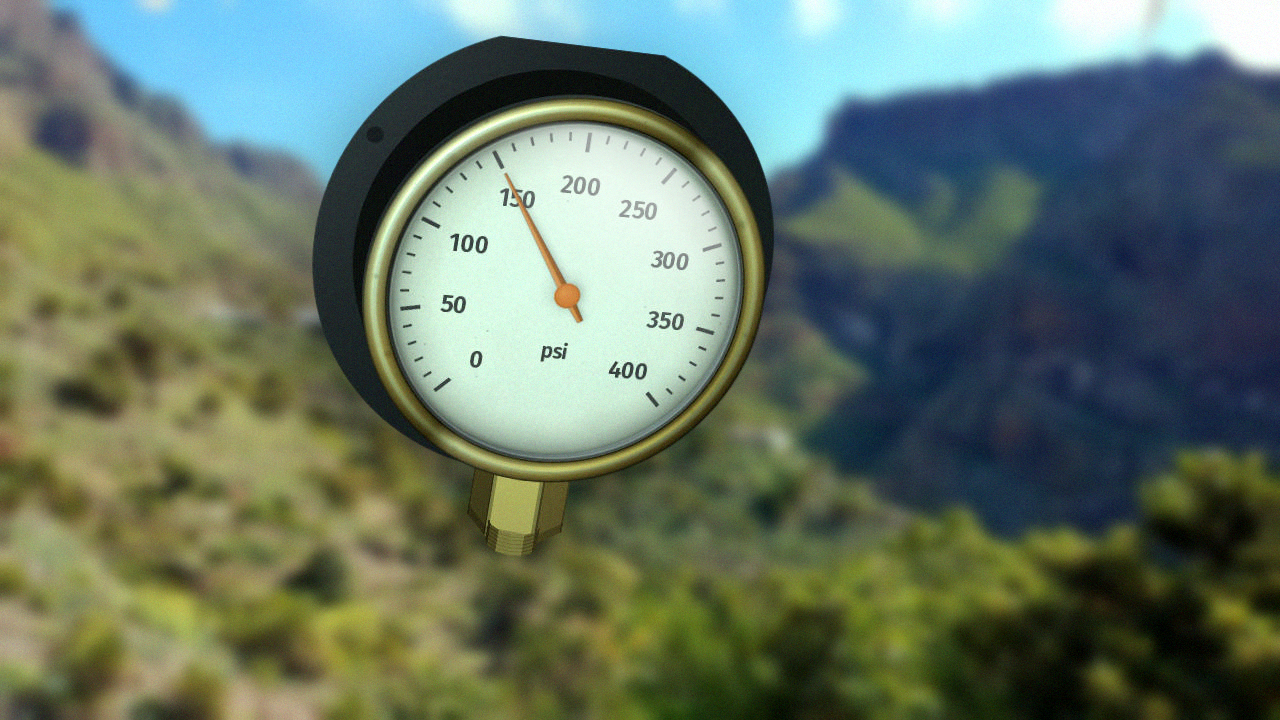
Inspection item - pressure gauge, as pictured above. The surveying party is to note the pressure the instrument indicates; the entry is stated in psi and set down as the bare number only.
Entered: 150
